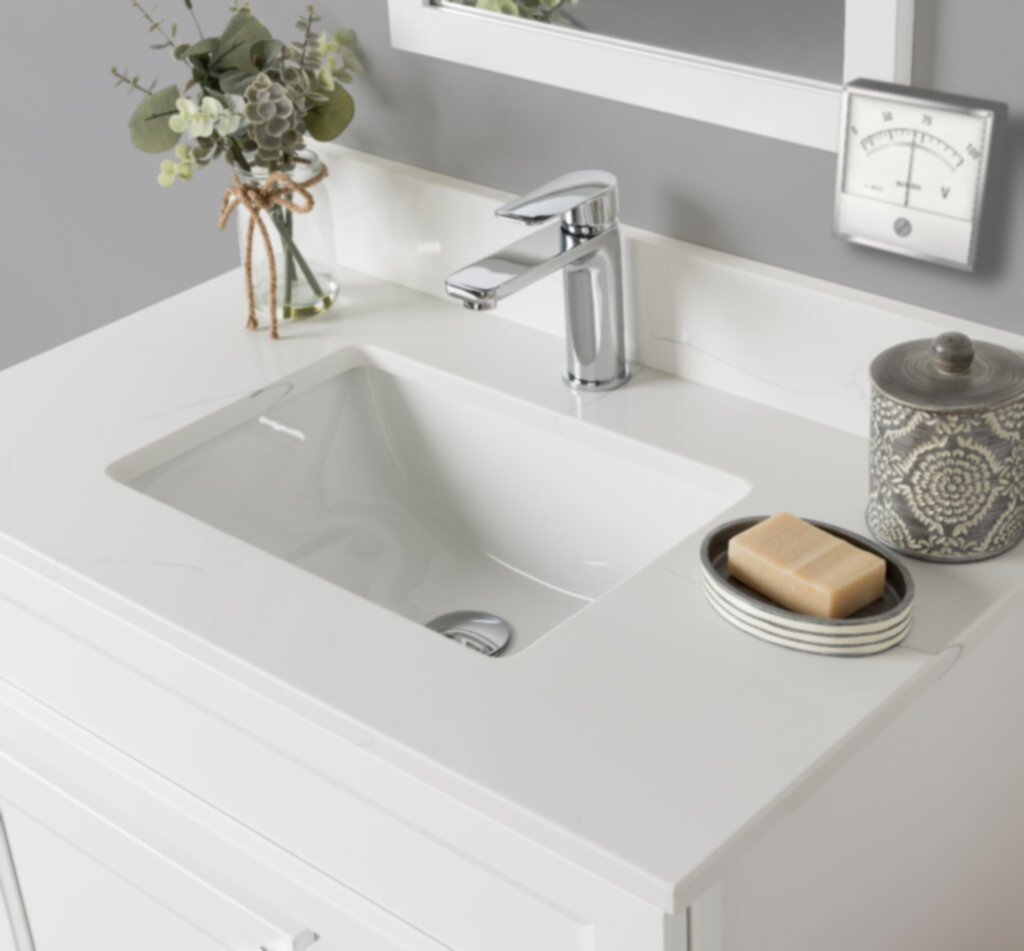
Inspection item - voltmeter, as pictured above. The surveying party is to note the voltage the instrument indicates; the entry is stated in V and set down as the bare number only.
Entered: 70
